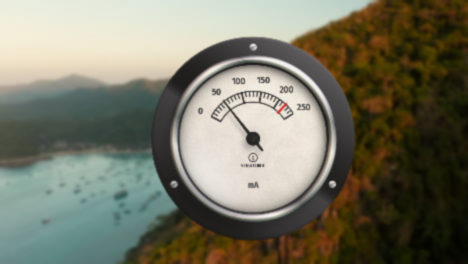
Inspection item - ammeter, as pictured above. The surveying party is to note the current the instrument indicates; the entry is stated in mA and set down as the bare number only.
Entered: 50
